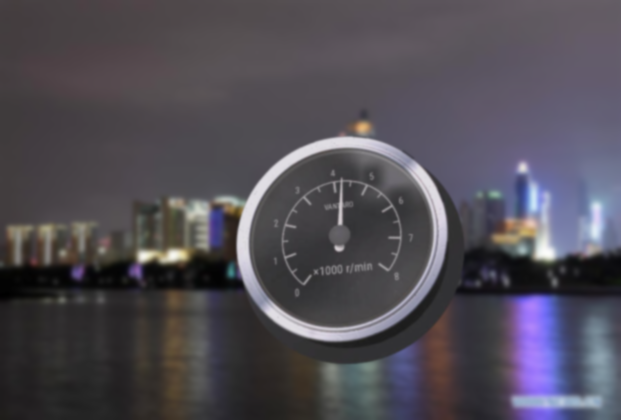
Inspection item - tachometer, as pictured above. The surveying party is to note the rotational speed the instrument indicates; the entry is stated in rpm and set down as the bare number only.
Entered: 4250
